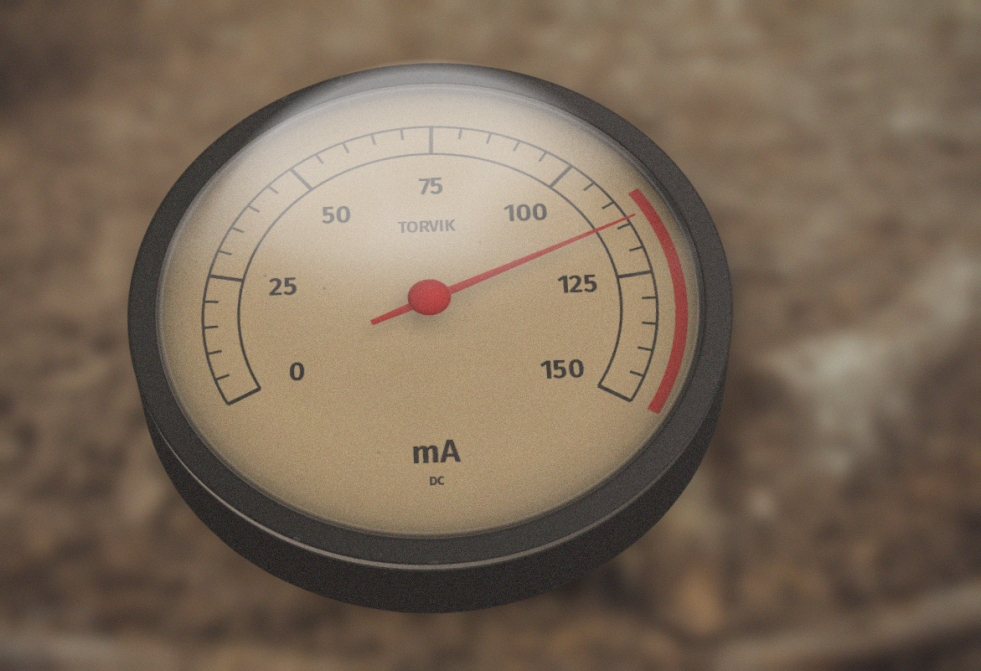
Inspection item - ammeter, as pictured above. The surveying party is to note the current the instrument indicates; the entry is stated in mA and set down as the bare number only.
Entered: 115
